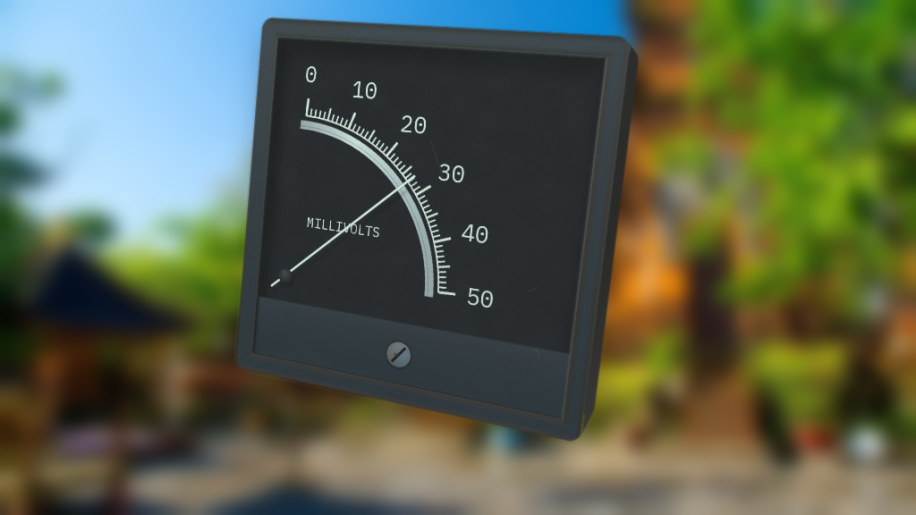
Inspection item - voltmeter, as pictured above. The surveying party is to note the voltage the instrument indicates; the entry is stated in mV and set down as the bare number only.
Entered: 27
